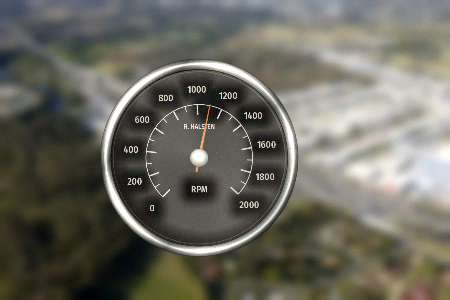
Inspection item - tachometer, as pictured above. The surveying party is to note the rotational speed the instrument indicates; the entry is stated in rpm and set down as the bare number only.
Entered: 1100
